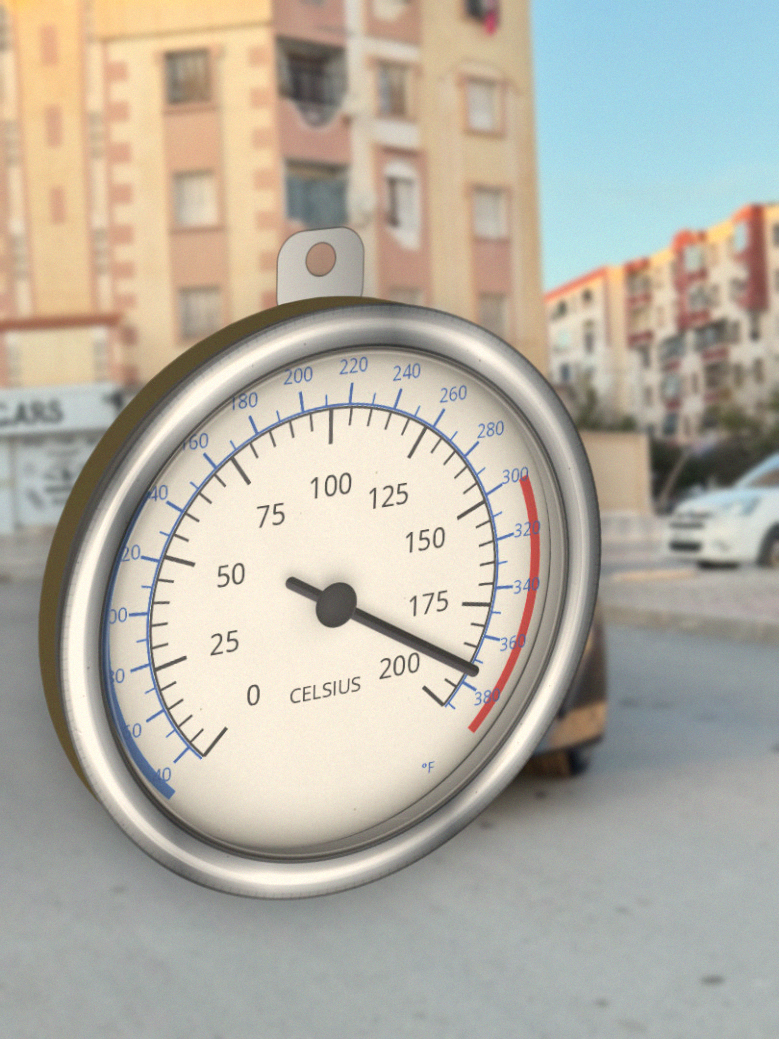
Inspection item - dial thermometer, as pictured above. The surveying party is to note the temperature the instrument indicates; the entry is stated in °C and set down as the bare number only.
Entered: 190
